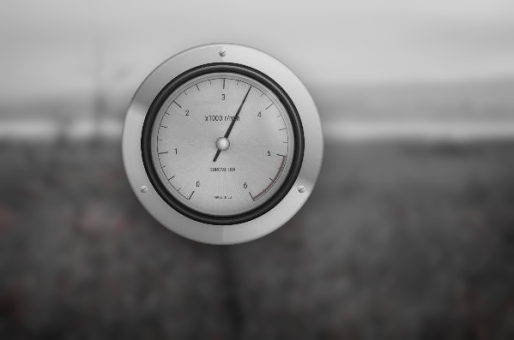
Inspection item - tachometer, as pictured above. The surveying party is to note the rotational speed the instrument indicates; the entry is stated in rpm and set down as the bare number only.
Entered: 3500
